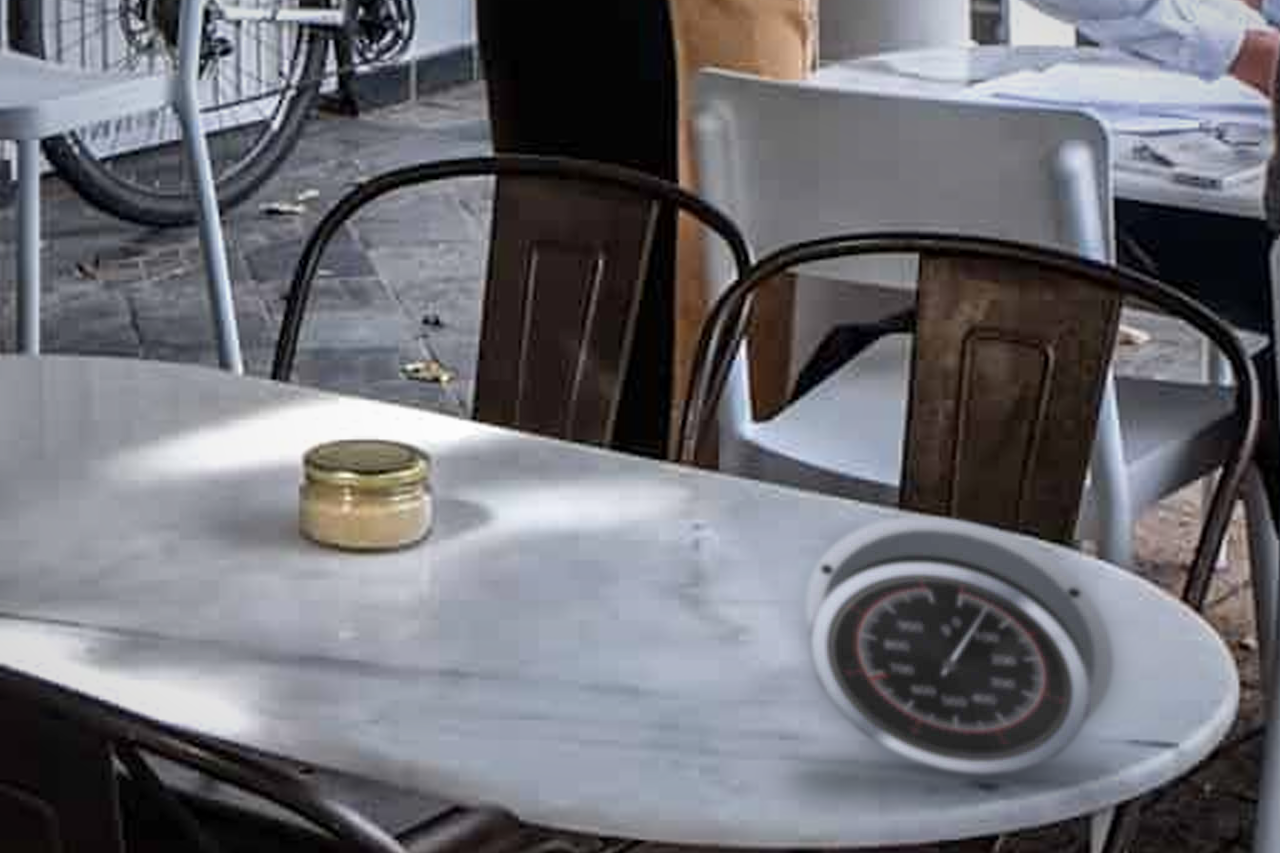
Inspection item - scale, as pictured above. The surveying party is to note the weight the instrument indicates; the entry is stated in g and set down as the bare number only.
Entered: 50
